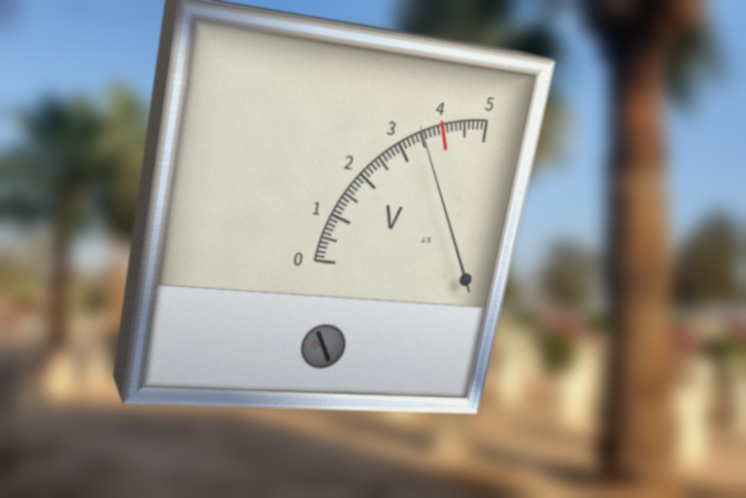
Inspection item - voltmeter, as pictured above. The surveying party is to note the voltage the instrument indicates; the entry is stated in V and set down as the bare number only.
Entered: 3.5
